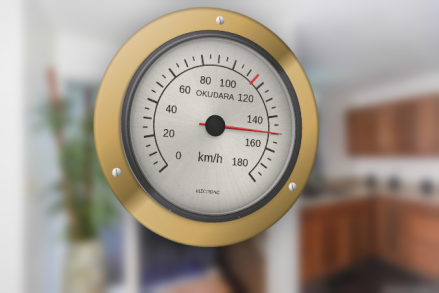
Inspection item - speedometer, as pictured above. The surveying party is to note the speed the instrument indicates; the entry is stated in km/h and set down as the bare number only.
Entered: 150
